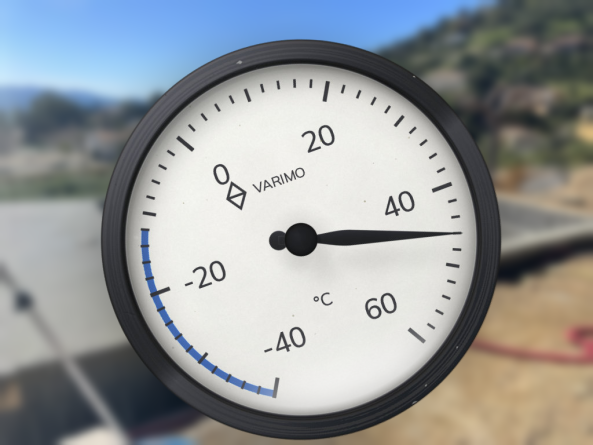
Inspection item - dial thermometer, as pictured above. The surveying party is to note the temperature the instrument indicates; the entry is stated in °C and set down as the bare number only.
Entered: 46
